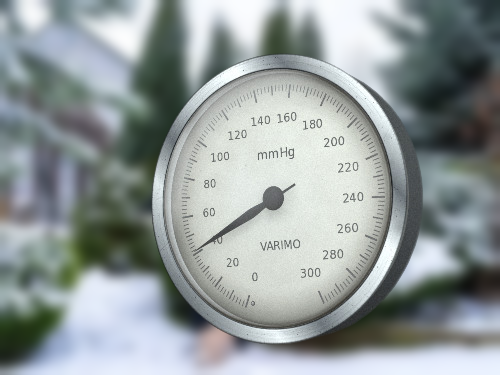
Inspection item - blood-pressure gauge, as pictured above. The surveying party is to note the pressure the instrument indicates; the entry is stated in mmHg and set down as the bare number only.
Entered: 40
